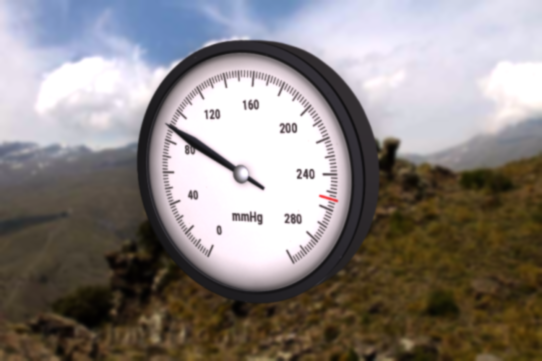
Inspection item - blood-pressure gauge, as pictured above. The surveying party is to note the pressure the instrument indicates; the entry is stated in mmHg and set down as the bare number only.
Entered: 90
